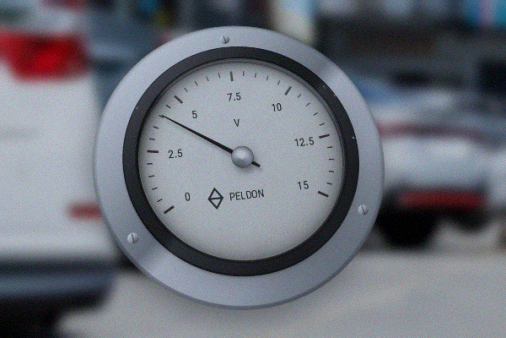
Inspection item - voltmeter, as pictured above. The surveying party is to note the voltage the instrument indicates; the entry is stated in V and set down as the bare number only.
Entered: 4
